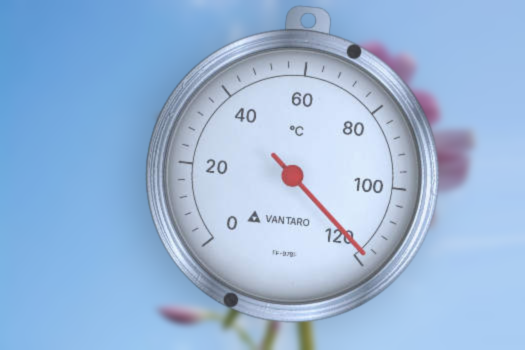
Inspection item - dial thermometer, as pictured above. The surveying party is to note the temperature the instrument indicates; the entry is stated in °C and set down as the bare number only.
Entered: 118
